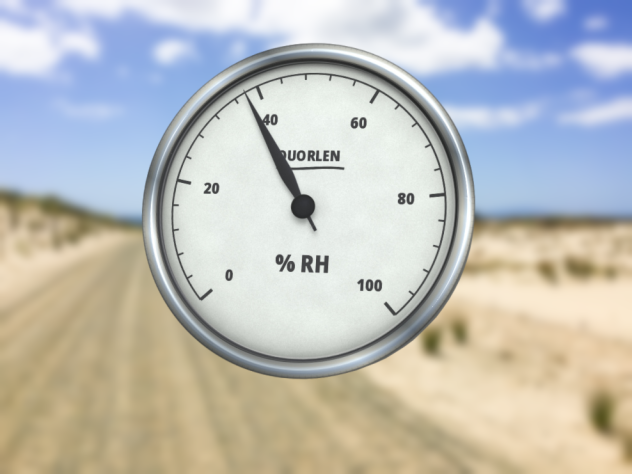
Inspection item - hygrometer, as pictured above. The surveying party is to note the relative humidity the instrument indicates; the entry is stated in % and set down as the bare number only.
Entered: 38
